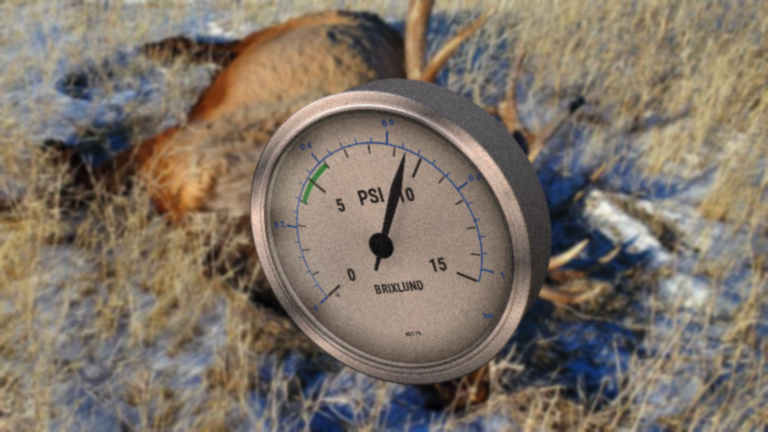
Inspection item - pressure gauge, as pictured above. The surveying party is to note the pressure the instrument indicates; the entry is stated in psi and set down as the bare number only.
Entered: 9.5
